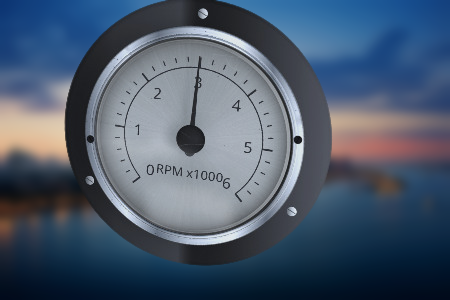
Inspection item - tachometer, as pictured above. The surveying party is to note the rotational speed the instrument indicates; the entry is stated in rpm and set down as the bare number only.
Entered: 3000
